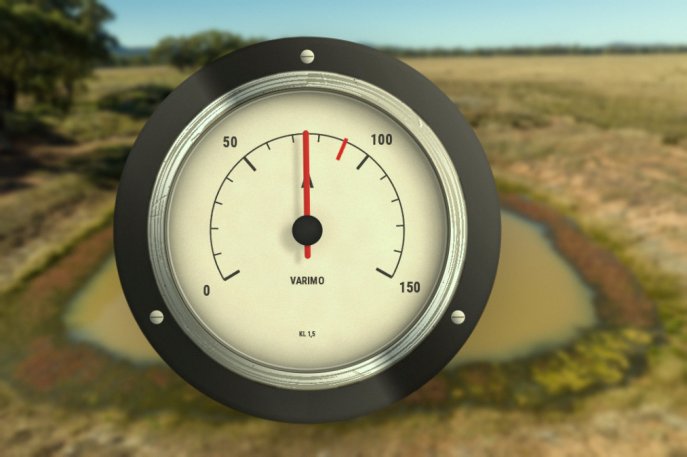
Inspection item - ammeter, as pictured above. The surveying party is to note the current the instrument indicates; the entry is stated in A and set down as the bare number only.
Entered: 75
